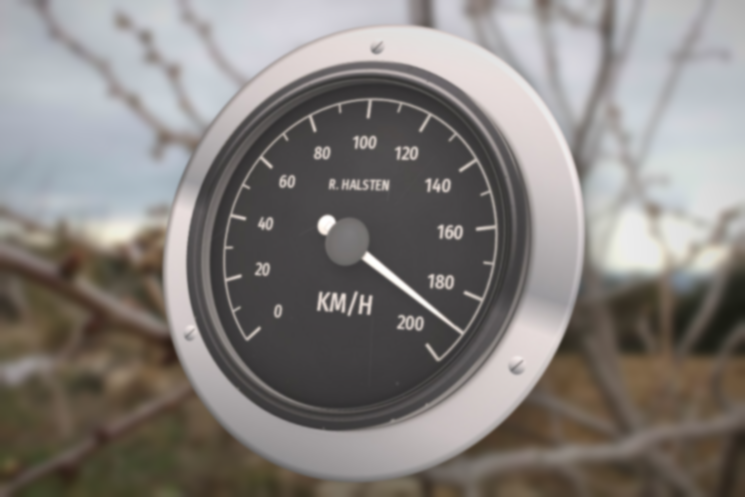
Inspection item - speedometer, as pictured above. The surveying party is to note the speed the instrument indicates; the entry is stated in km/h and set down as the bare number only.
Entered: 190
